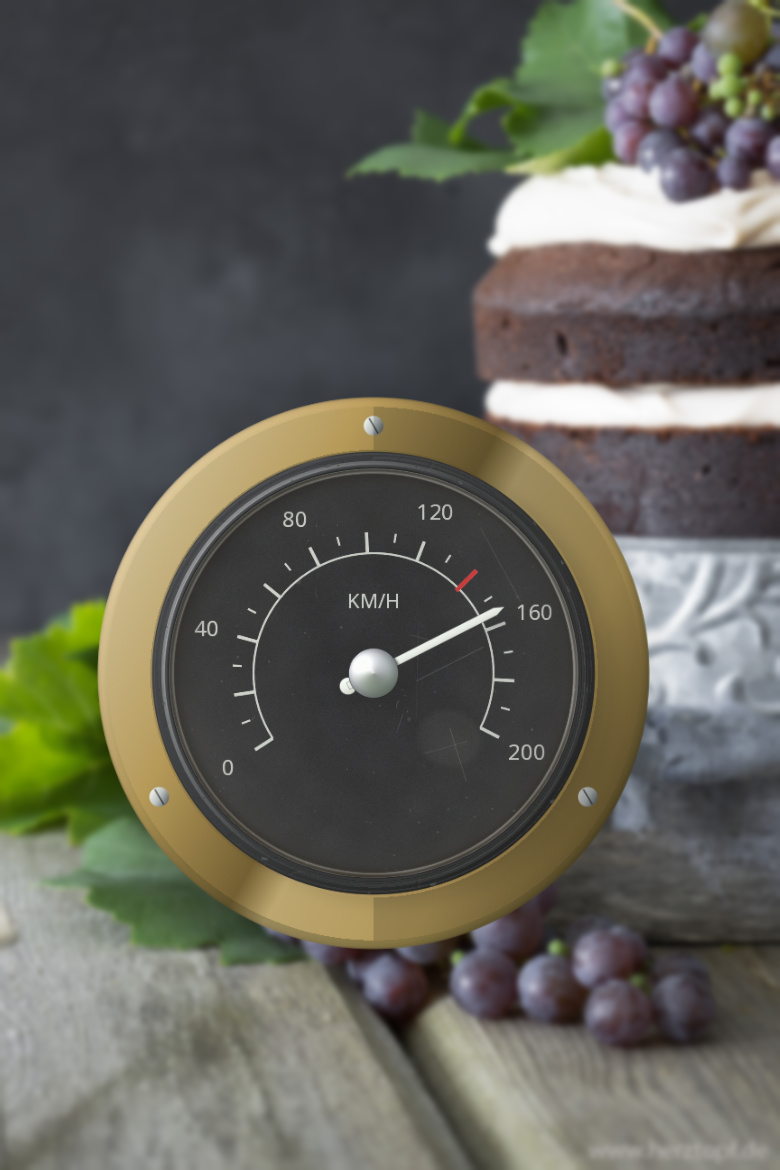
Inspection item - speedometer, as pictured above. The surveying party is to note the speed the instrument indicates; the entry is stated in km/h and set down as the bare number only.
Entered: 155
